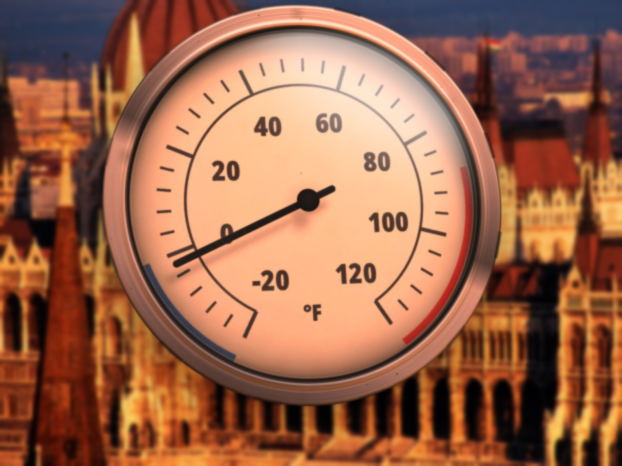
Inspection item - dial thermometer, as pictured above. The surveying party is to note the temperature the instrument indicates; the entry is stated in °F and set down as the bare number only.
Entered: -2
